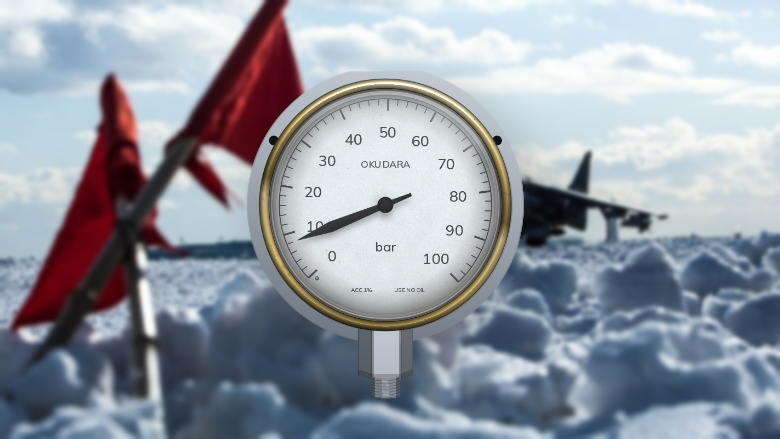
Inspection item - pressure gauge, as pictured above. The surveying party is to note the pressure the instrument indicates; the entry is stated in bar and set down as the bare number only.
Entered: 8
